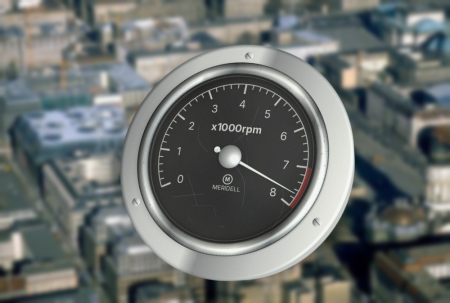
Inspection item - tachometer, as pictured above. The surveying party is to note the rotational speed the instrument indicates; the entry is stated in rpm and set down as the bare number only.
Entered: 7700
